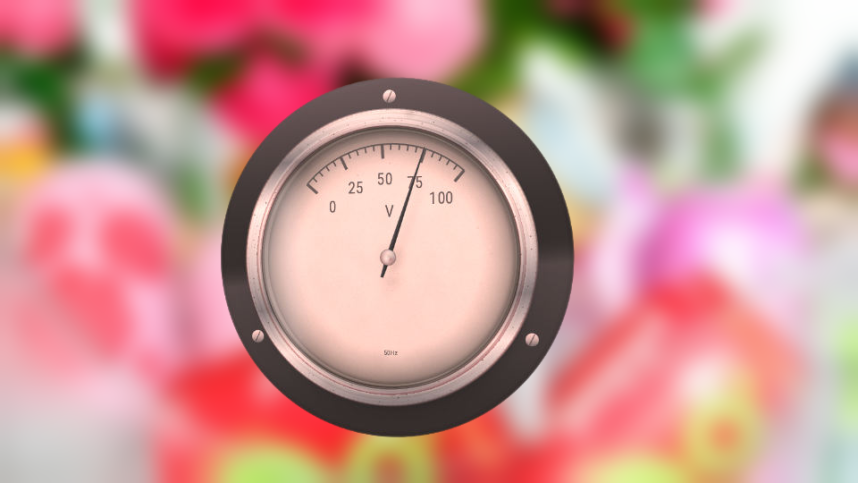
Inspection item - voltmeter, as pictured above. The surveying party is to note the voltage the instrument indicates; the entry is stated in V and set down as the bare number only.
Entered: 75
